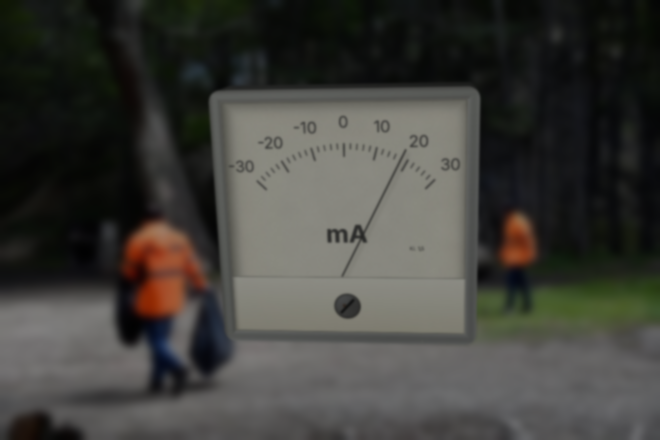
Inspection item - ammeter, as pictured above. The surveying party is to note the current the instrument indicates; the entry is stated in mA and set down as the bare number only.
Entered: 18
